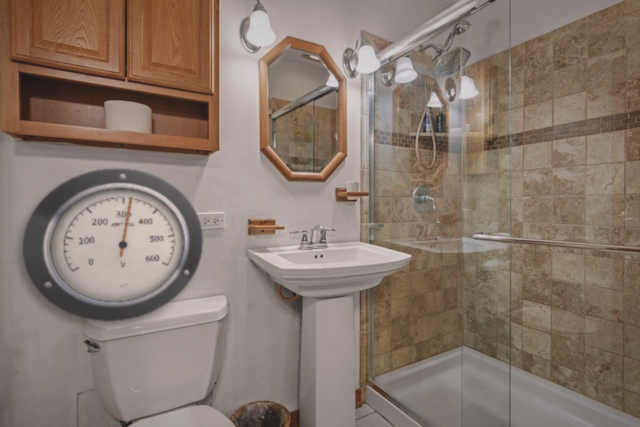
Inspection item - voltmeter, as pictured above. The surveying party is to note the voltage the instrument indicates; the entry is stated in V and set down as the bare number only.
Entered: 320
